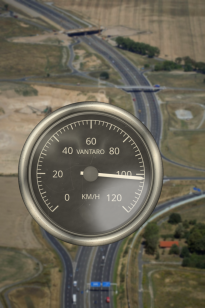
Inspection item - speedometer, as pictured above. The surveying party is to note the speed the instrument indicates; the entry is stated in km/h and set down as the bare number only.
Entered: 102
